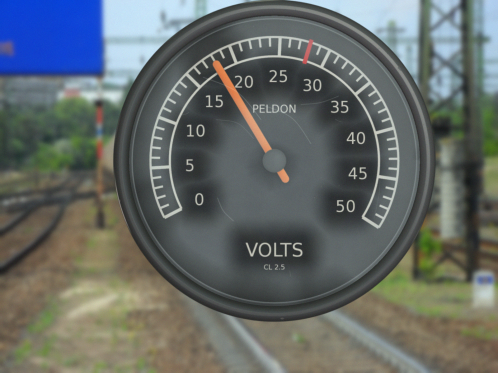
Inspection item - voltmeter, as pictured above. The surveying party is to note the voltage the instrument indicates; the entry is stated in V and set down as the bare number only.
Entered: 18
